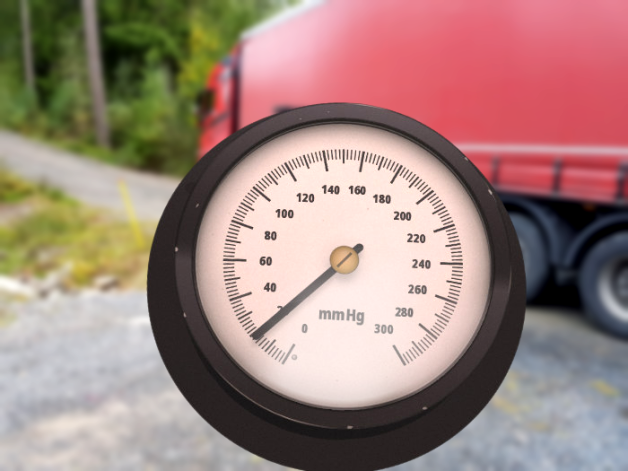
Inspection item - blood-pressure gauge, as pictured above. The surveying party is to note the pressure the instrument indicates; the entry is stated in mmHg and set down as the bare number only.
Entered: 18
